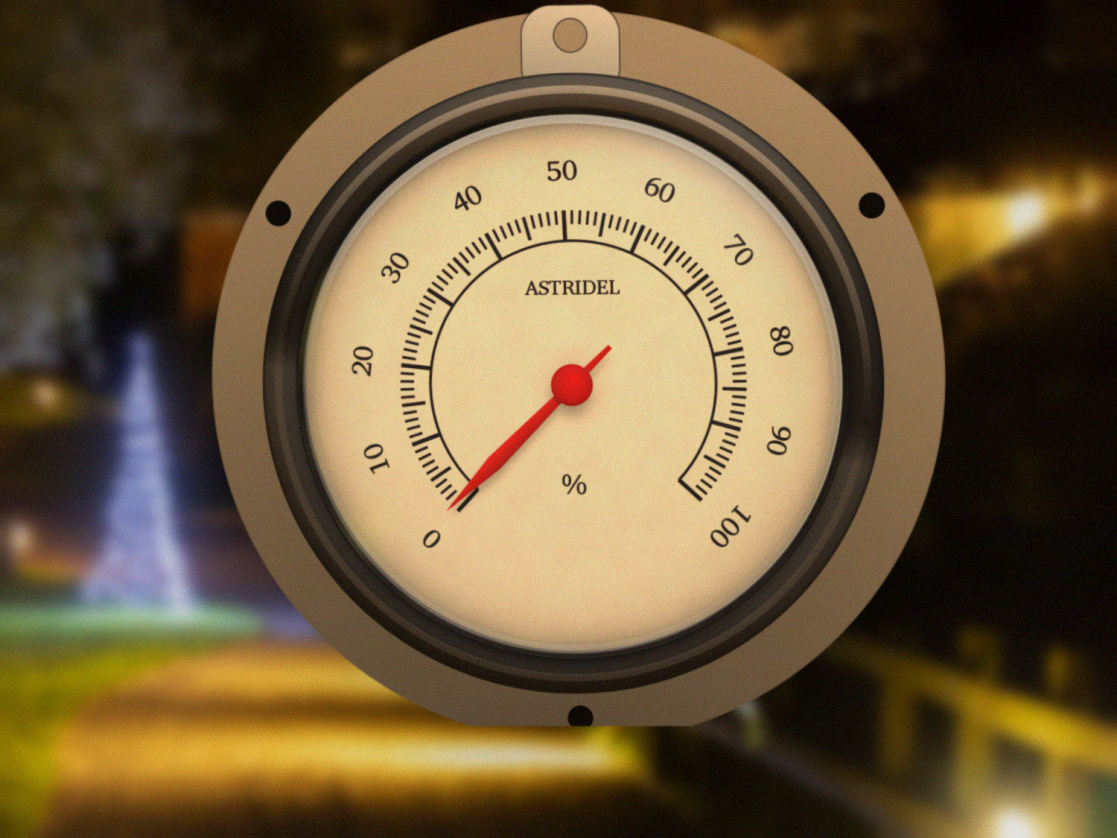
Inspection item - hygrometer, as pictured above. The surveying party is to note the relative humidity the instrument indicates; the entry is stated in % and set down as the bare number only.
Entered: 1
